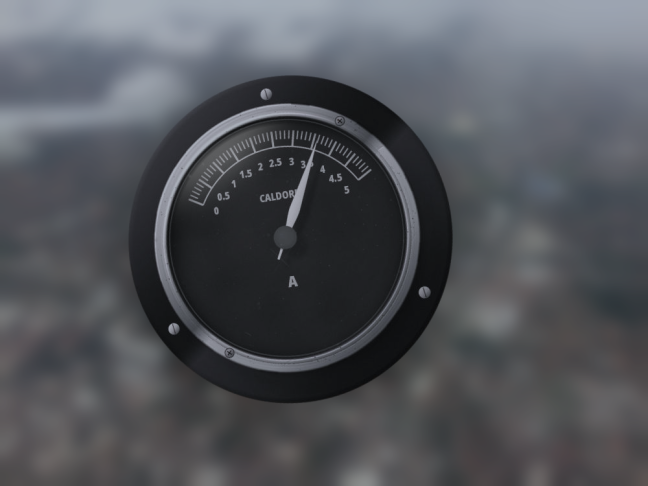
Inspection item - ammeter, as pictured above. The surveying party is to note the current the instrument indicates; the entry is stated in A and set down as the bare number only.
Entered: 3.6
